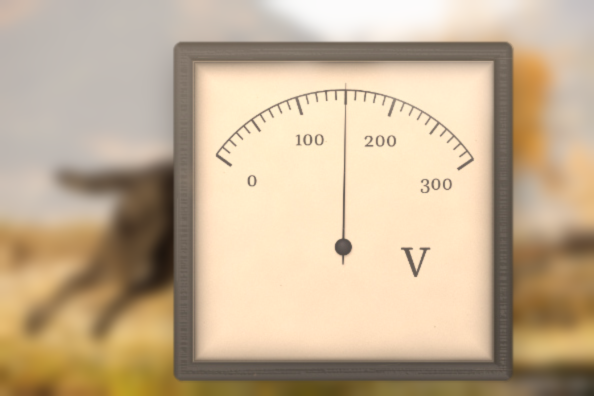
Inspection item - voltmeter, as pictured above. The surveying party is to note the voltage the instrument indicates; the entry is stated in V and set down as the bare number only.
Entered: 150
